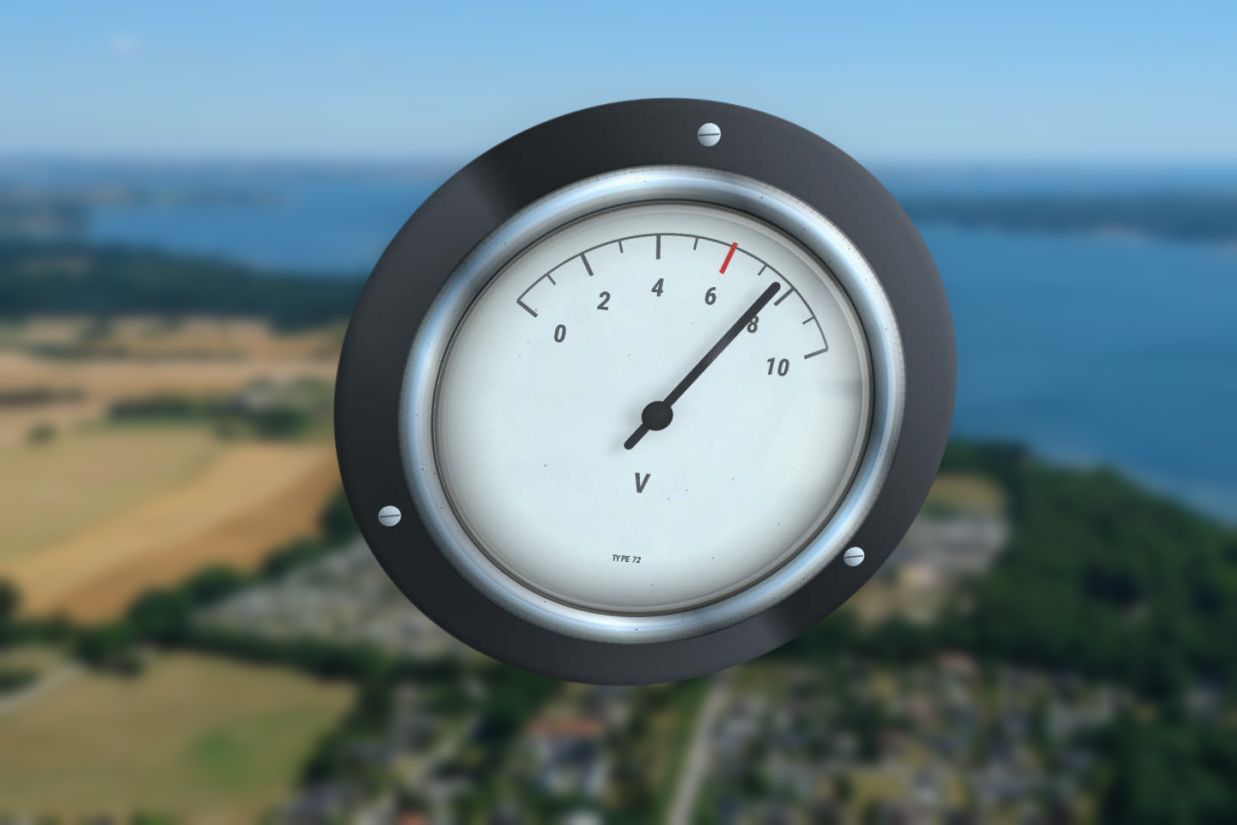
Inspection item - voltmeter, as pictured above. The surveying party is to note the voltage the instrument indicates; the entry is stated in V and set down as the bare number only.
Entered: 7.5
